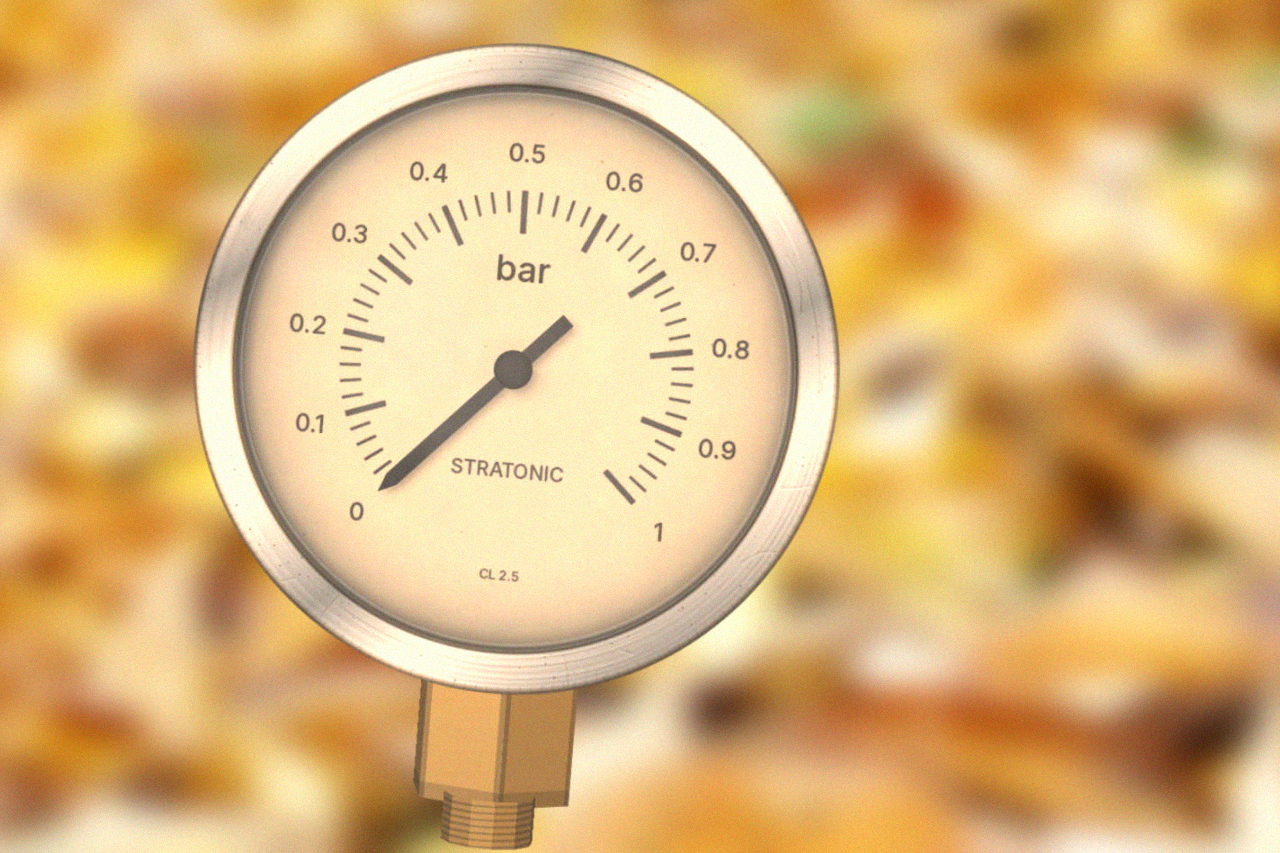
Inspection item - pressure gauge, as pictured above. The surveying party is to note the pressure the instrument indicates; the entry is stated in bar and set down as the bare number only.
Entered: 0
